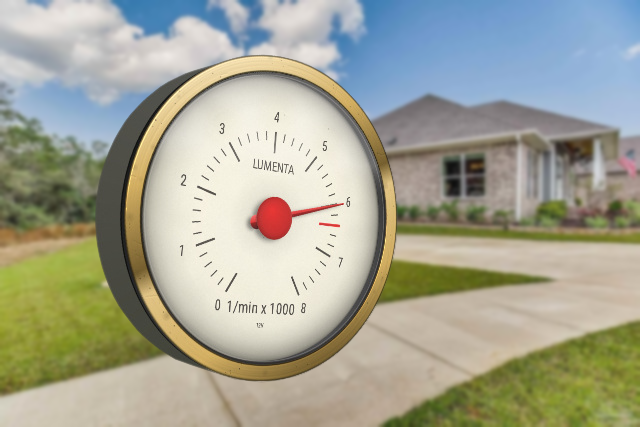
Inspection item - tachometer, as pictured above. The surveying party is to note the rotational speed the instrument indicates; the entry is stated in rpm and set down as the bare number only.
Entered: 6000
